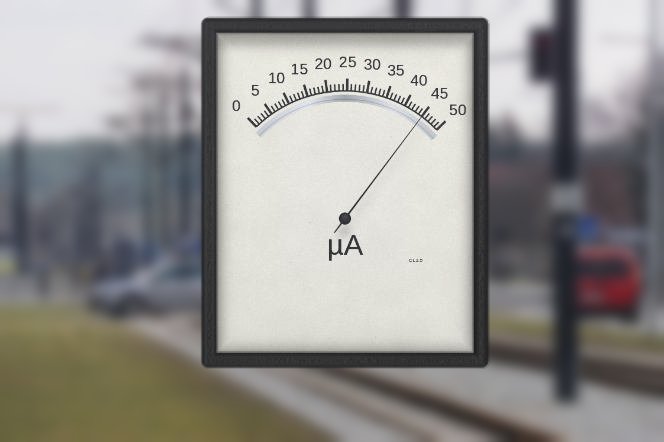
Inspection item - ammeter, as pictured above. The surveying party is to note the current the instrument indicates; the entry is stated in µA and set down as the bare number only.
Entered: 45
